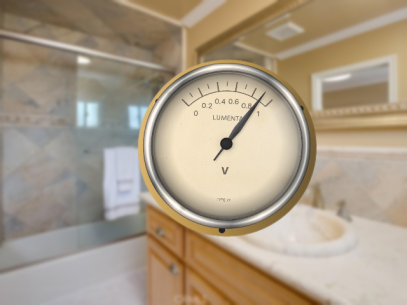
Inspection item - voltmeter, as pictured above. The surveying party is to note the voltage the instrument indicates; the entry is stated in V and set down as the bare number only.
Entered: 0.9
